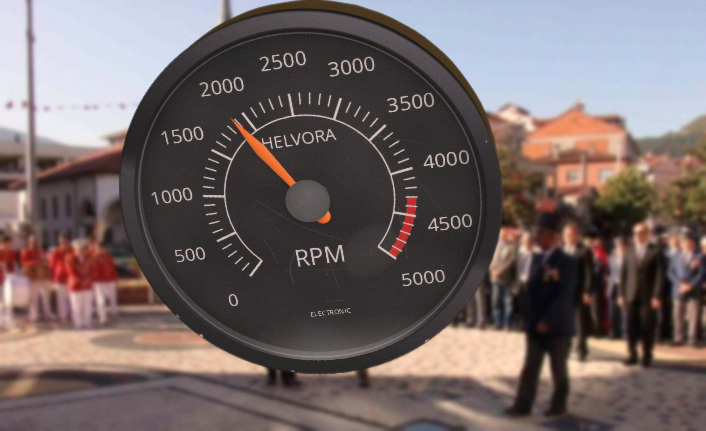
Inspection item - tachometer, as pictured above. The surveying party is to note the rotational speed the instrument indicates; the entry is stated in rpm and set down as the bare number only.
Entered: 1900
